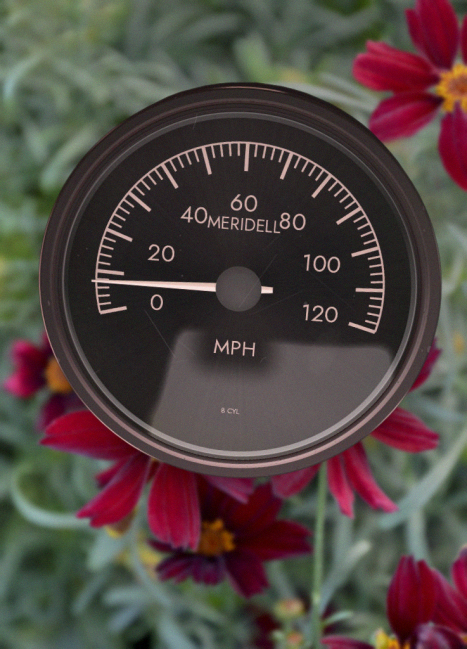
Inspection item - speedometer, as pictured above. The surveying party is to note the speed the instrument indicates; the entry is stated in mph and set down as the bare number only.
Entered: 8
